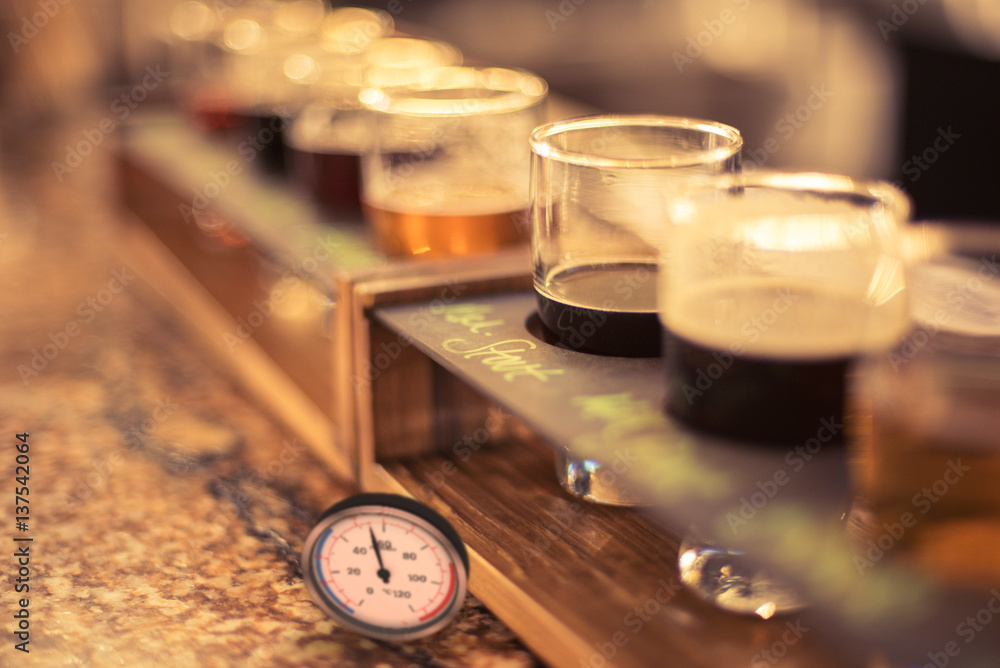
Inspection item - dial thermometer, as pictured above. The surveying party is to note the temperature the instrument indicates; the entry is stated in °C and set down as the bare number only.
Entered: 55
